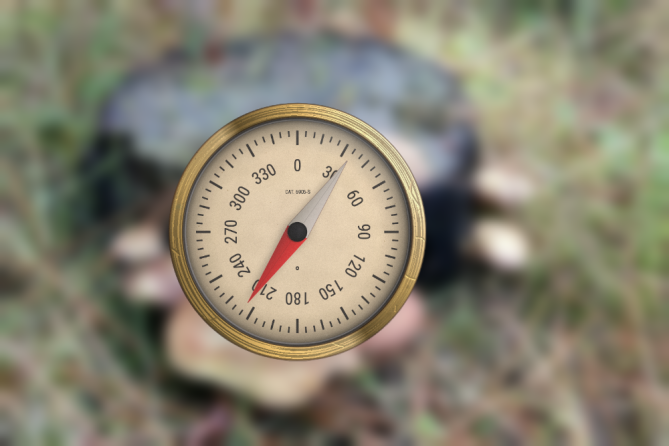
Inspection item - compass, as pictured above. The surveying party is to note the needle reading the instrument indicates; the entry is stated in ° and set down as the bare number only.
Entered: 215
